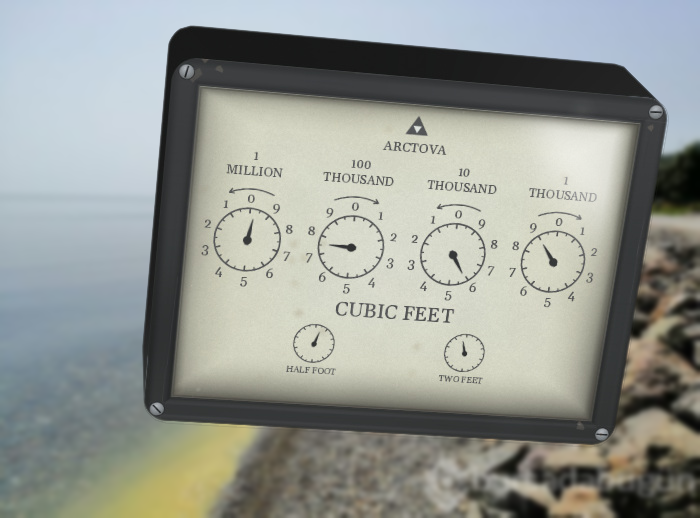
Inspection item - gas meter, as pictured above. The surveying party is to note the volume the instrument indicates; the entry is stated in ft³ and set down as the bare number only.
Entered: 975900
